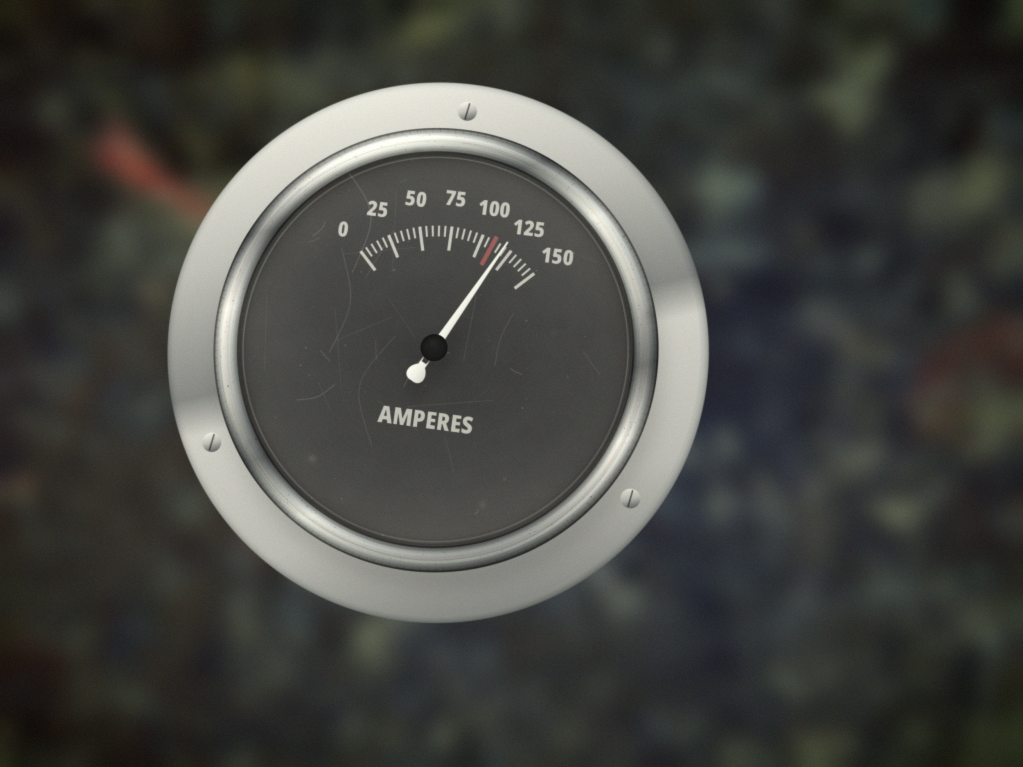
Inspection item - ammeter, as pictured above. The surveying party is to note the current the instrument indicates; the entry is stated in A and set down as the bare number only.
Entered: 120
